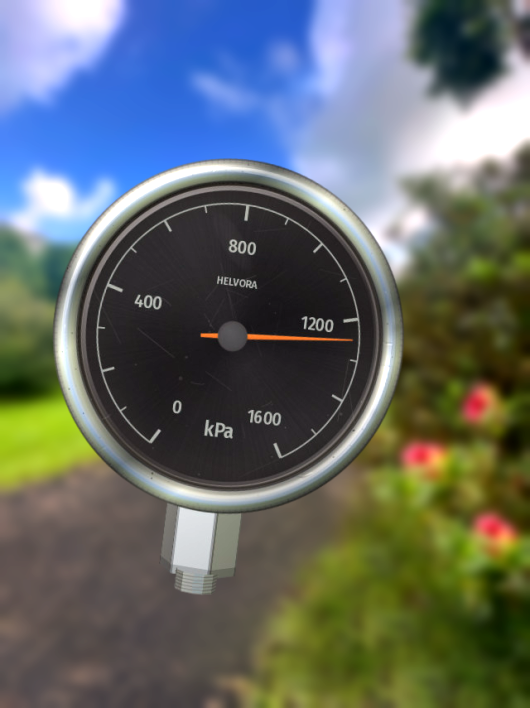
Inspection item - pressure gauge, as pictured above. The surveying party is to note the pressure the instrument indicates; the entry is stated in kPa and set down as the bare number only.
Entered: 1250
